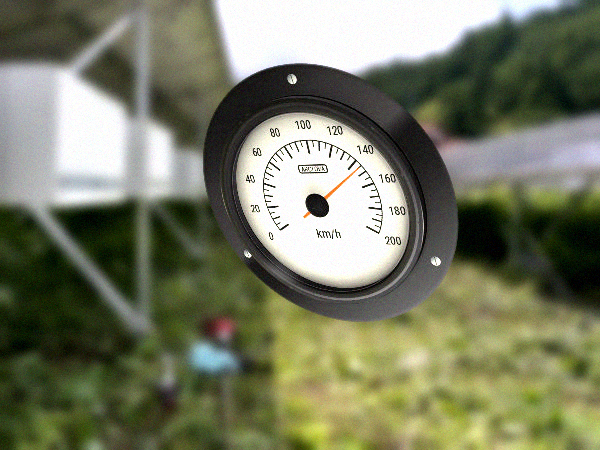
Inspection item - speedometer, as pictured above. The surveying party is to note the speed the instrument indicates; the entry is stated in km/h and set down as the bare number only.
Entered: 145
